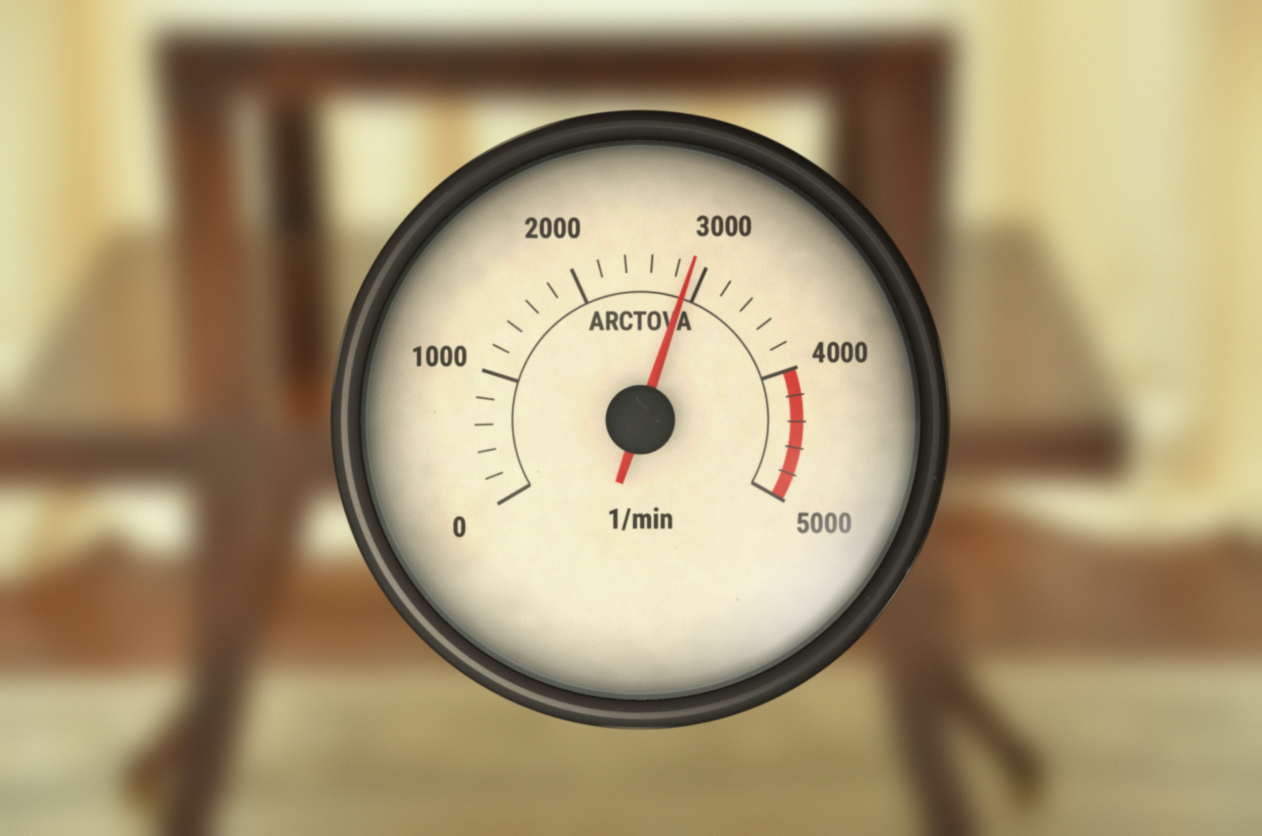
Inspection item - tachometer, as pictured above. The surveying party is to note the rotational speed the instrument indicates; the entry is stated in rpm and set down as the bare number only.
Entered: 2900
